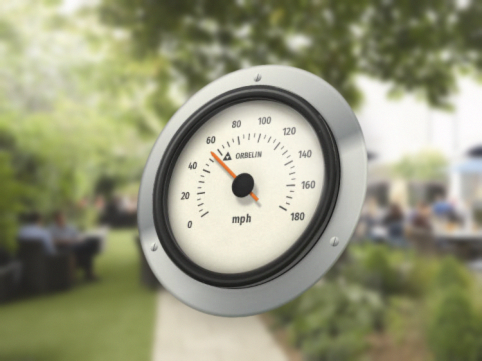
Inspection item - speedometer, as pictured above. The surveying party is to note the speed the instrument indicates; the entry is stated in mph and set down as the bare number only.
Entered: 55
